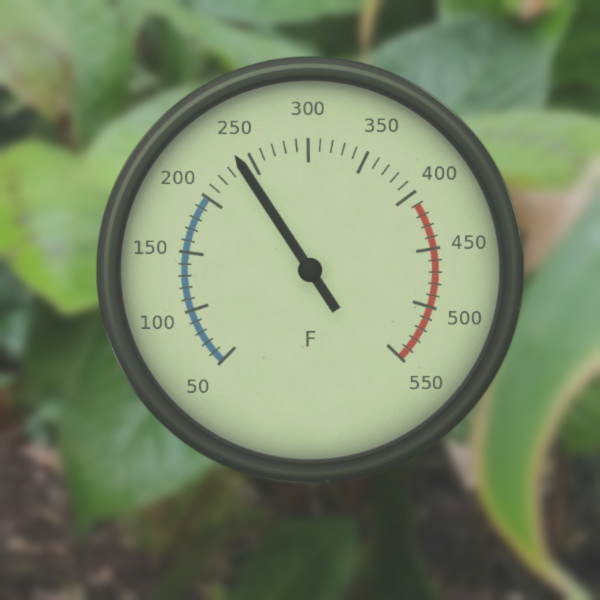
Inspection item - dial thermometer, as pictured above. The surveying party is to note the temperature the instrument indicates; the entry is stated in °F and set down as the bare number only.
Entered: 240
